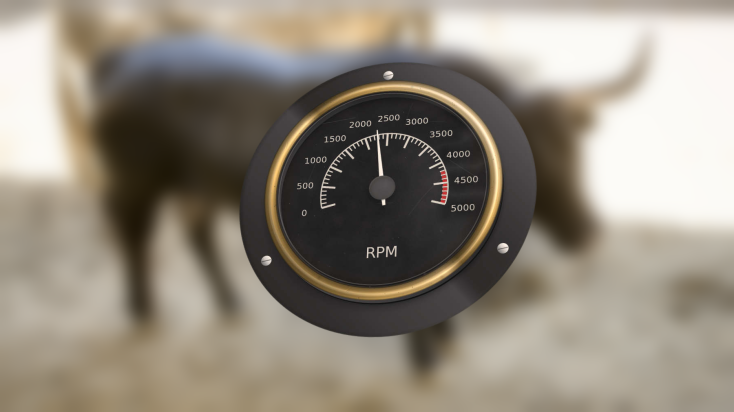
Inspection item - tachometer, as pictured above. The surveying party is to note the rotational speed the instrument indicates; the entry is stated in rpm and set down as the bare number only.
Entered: 2300
